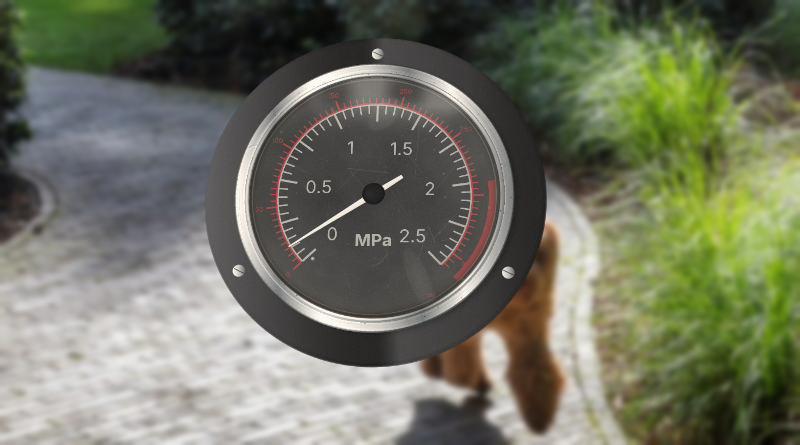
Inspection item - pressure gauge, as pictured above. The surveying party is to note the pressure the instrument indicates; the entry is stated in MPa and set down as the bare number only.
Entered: 0.1
